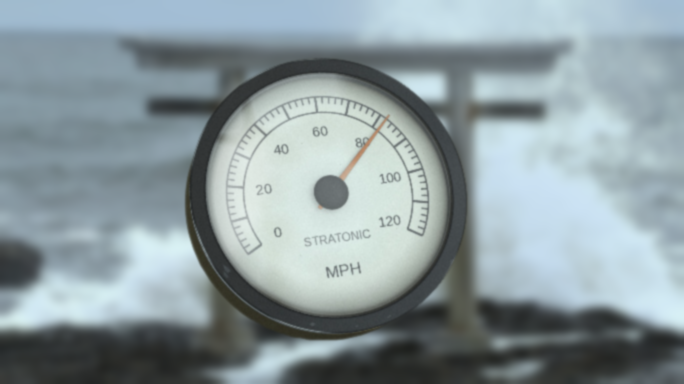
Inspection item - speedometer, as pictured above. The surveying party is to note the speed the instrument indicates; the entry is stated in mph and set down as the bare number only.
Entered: 82
